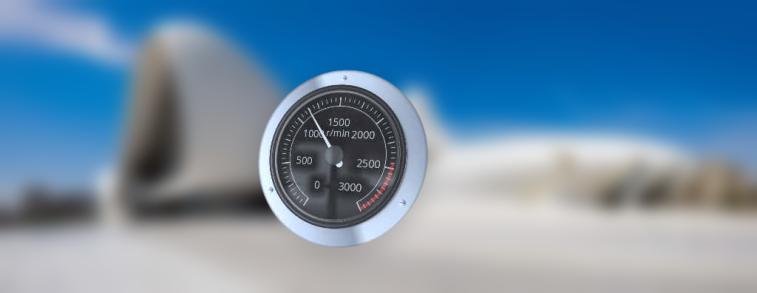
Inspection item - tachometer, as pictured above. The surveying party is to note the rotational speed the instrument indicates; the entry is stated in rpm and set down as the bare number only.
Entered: 1150
